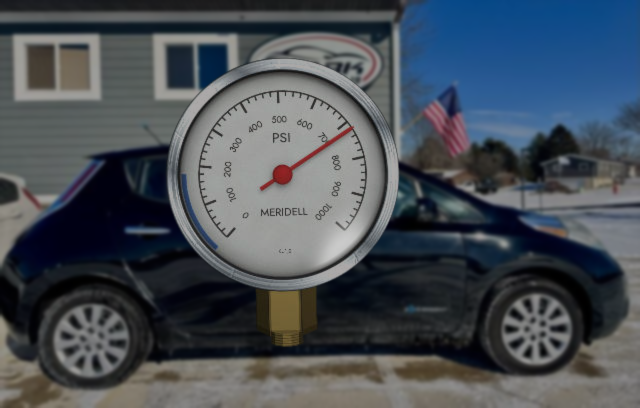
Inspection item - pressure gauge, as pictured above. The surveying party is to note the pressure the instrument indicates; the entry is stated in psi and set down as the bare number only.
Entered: 720
